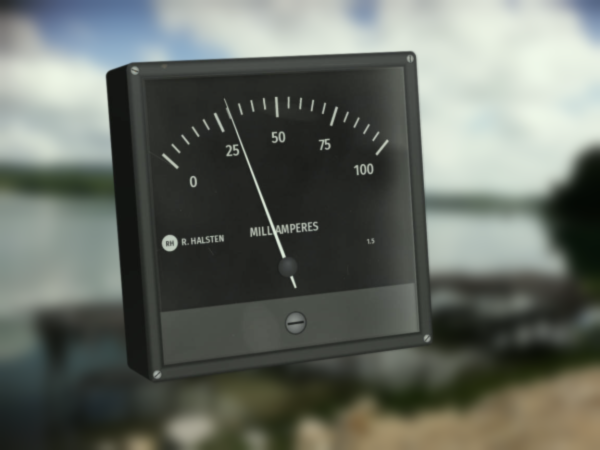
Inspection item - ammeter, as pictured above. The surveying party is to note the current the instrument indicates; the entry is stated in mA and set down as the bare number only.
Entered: 30
